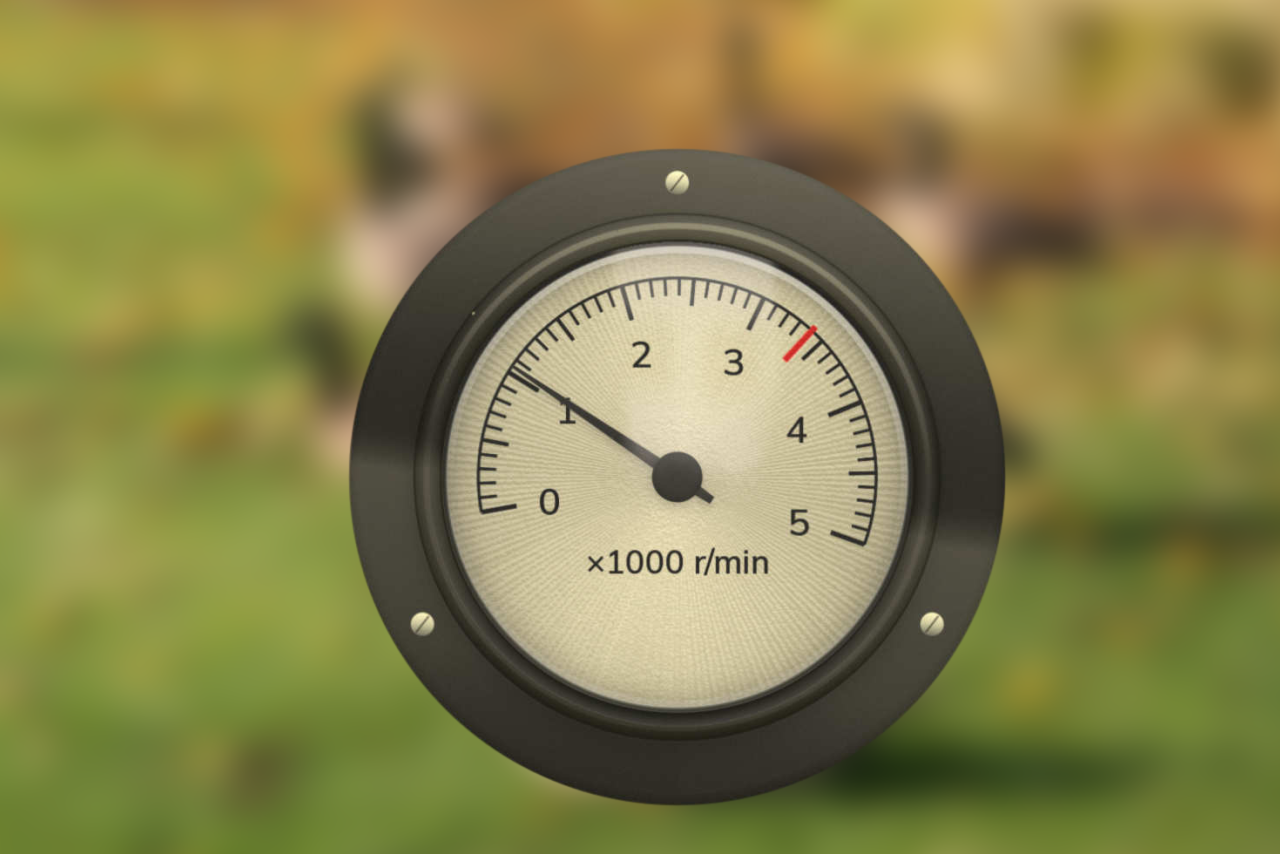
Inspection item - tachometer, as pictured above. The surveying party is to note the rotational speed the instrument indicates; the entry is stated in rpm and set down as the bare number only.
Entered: 1050
